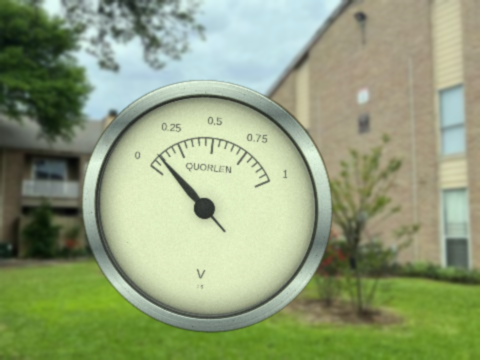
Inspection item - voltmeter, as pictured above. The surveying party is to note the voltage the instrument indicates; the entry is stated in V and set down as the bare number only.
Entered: 0.1
